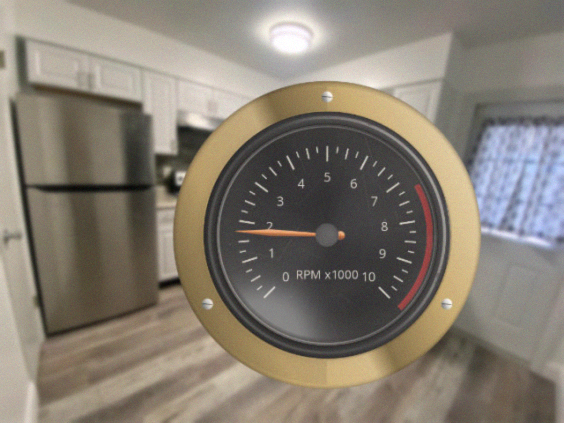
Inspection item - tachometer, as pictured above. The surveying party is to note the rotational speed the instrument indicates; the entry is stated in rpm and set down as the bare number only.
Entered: 1750
